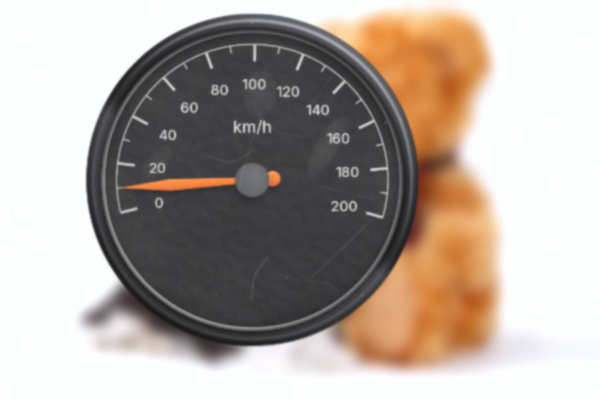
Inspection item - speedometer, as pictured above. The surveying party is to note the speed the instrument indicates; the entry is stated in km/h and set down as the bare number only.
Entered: 10
